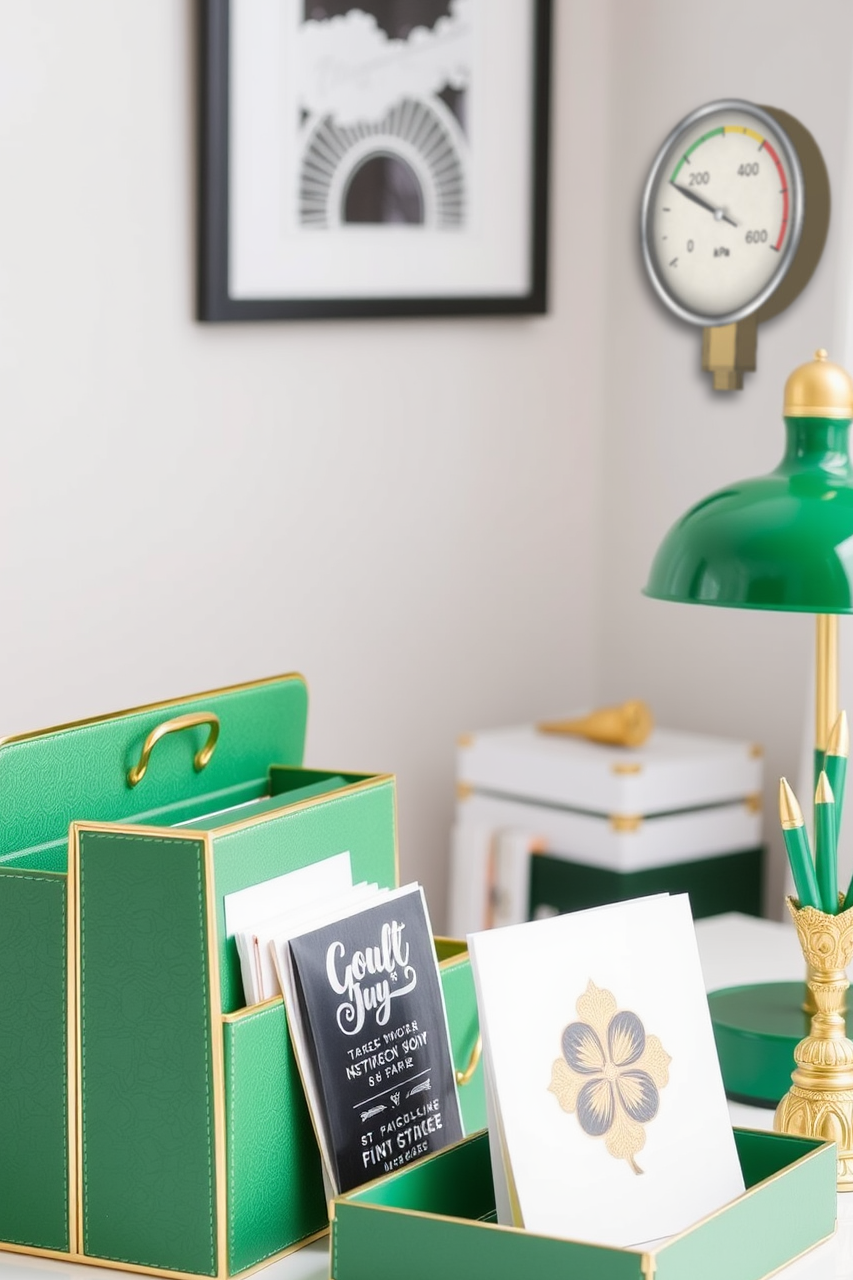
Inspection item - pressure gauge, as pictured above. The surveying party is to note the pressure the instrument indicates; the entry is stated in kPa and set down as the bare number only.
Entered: 150
